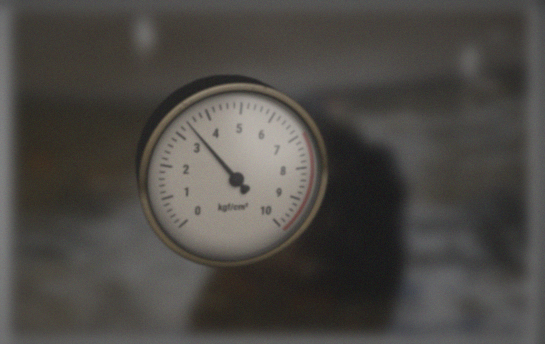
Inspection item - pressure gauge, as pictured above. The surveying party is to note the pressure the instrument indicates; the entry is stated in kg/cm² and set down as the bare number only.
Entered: 3.4
